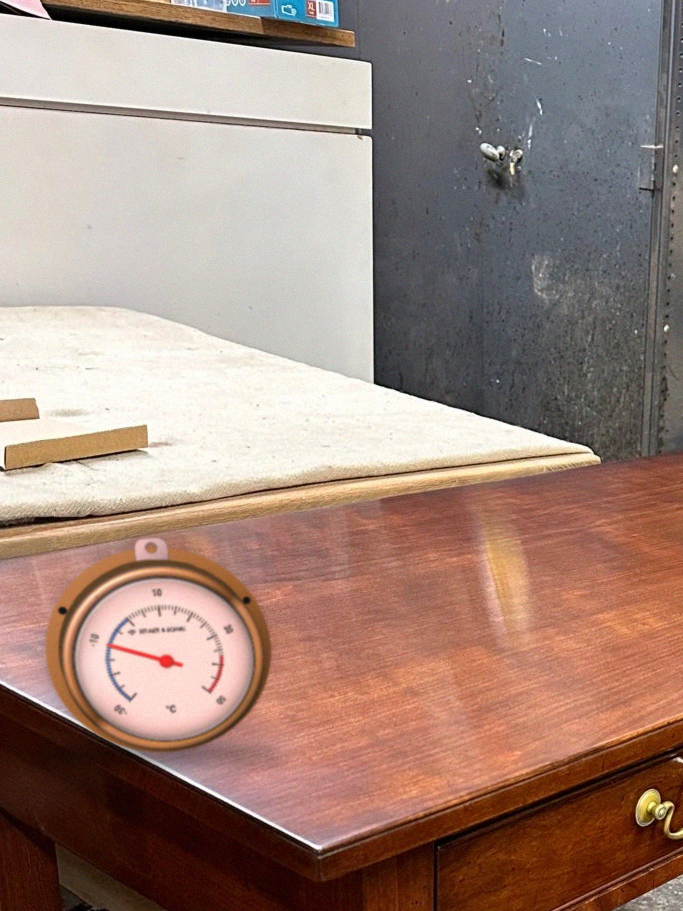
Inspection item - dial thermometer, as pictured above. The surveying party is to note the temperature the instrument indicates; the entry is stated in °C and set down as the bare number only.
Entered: -10
